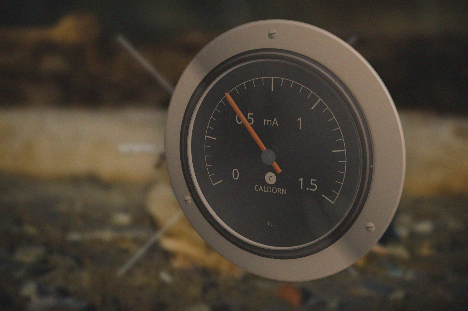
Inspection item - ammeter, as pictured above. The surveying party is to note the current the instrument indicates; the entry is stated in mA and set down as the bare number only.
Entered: 0.5
